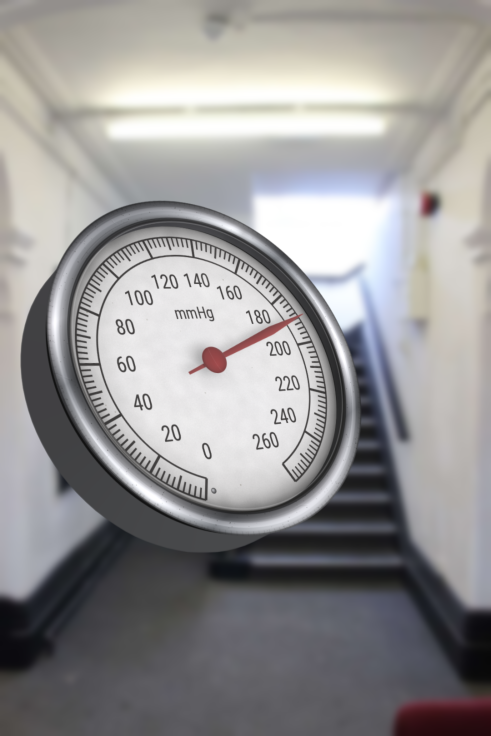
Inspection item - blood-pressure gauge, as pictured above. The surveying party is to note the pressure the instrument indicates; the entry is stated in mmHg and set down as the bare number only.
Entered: 190
